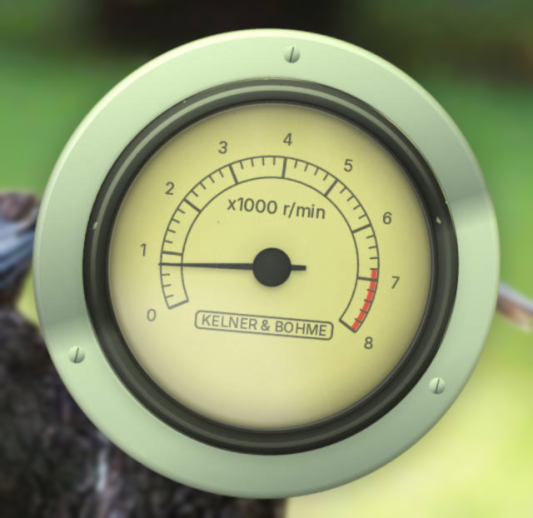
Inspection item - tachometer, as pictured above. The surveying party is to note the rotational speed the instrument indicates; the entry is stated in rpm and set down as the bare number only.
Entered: 800
